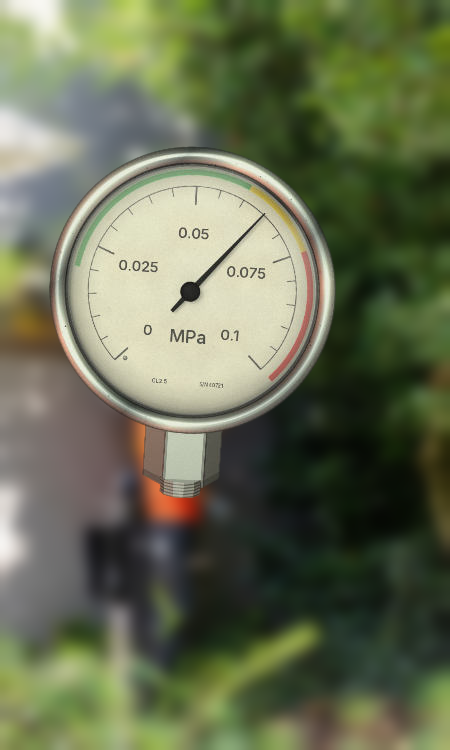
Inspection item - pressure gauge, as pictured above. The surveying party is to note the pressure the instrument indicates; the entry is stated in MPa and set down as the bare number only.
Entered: 0.065
